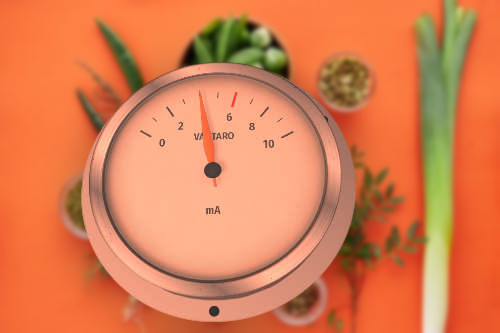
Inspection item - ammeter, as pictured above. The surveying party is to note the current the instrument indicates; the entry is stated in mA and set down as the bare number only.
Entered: 4
